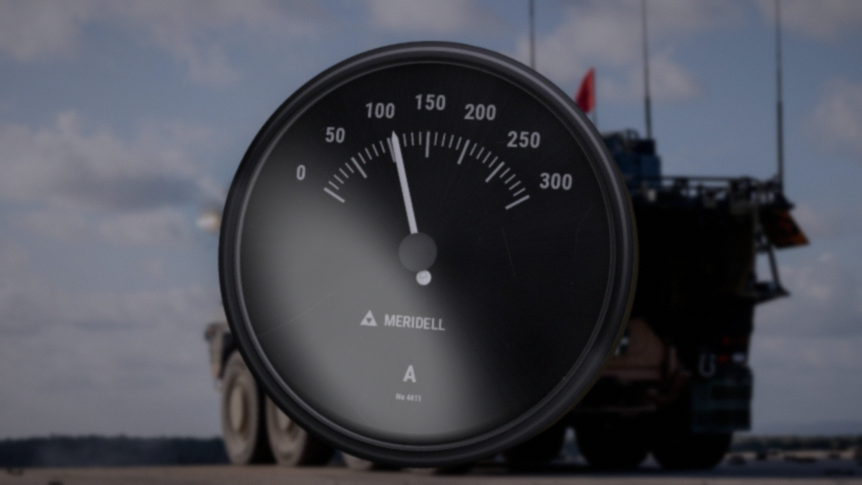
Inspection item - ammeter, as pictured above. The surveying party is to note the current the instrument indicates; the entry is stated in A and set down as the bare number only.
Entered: 110
